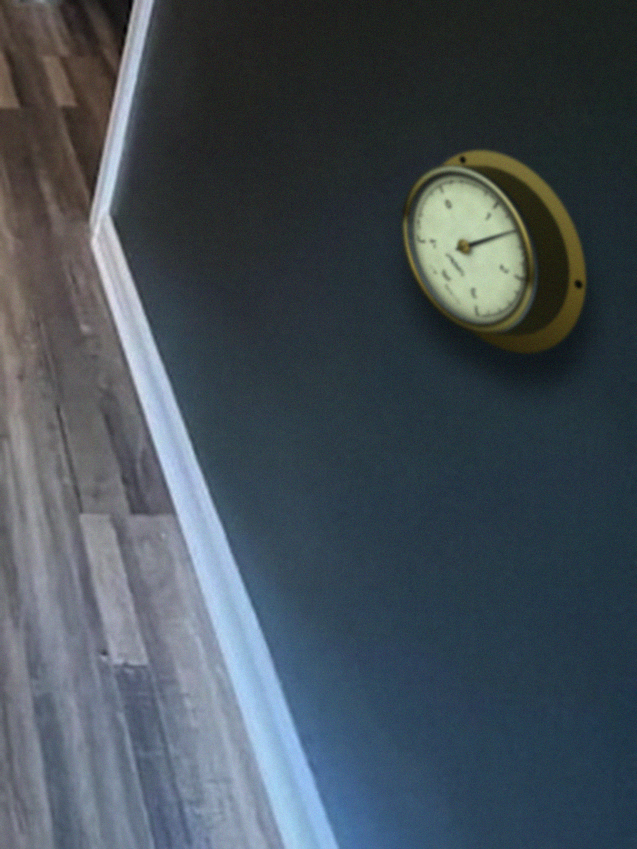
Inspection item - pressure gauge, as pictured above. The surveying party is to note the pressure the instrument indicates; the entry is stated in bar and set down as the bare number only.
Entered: 1.4
